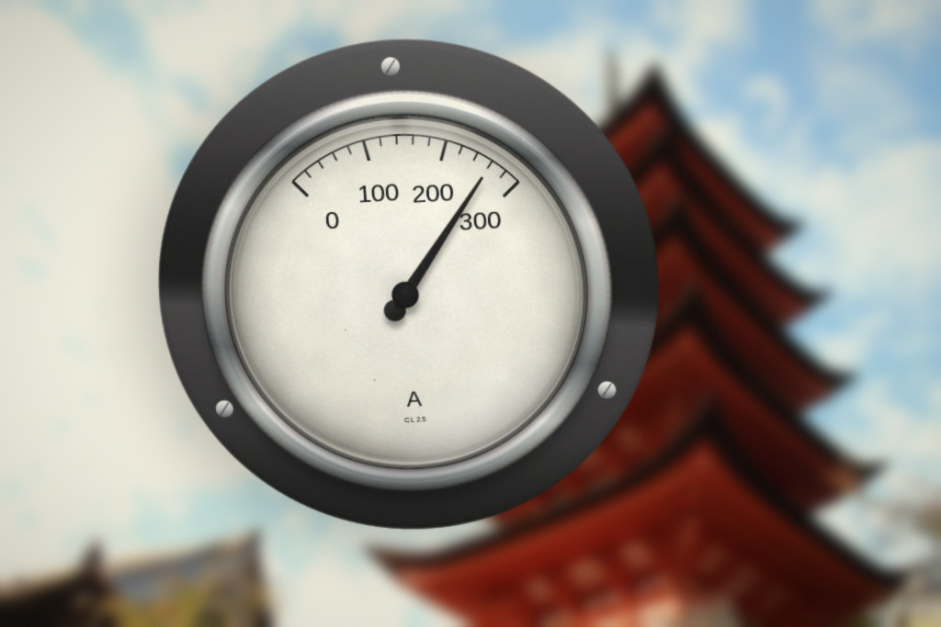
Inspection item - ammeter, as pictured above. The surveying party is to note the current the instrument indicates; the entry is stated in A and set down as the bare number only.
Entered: 260
